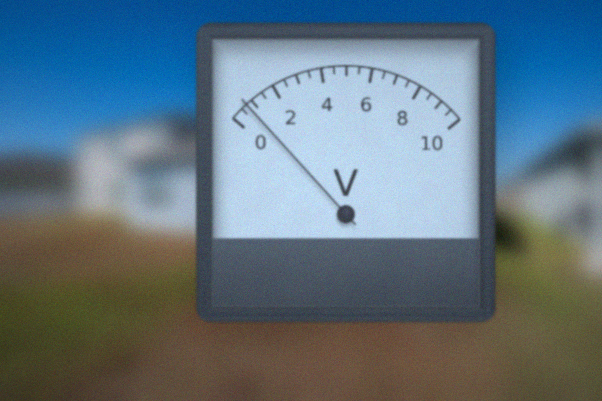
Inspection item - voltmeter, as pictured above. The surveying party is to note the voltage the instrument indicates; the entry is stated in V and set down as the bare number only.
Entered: 0.75
